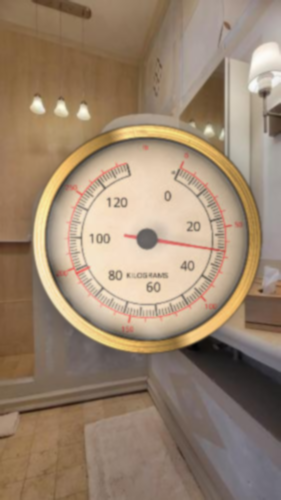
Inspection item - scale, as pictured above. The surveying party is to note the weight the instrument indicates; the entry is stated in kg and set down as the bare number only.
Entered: 30
